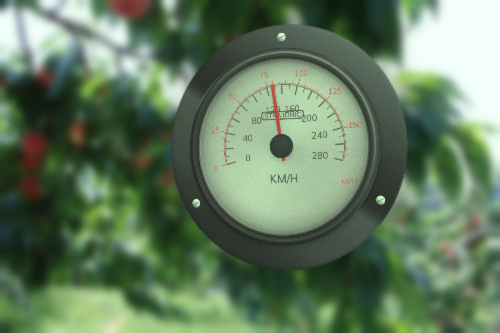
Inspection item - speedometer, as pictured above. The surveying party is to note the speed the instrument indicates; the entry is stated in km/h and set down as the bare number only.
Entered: 130
